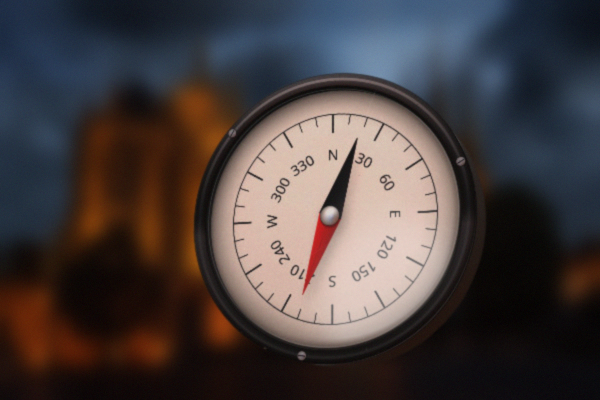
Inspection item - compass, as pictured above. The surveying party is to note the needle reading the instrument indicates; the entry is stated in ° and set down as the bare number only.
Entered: 200
